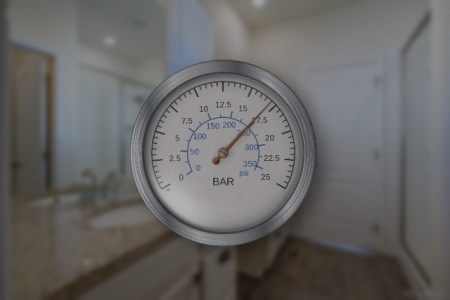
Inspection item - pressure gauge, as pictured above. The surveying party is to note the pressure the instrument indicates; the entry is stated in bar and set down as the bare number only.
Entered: 17
